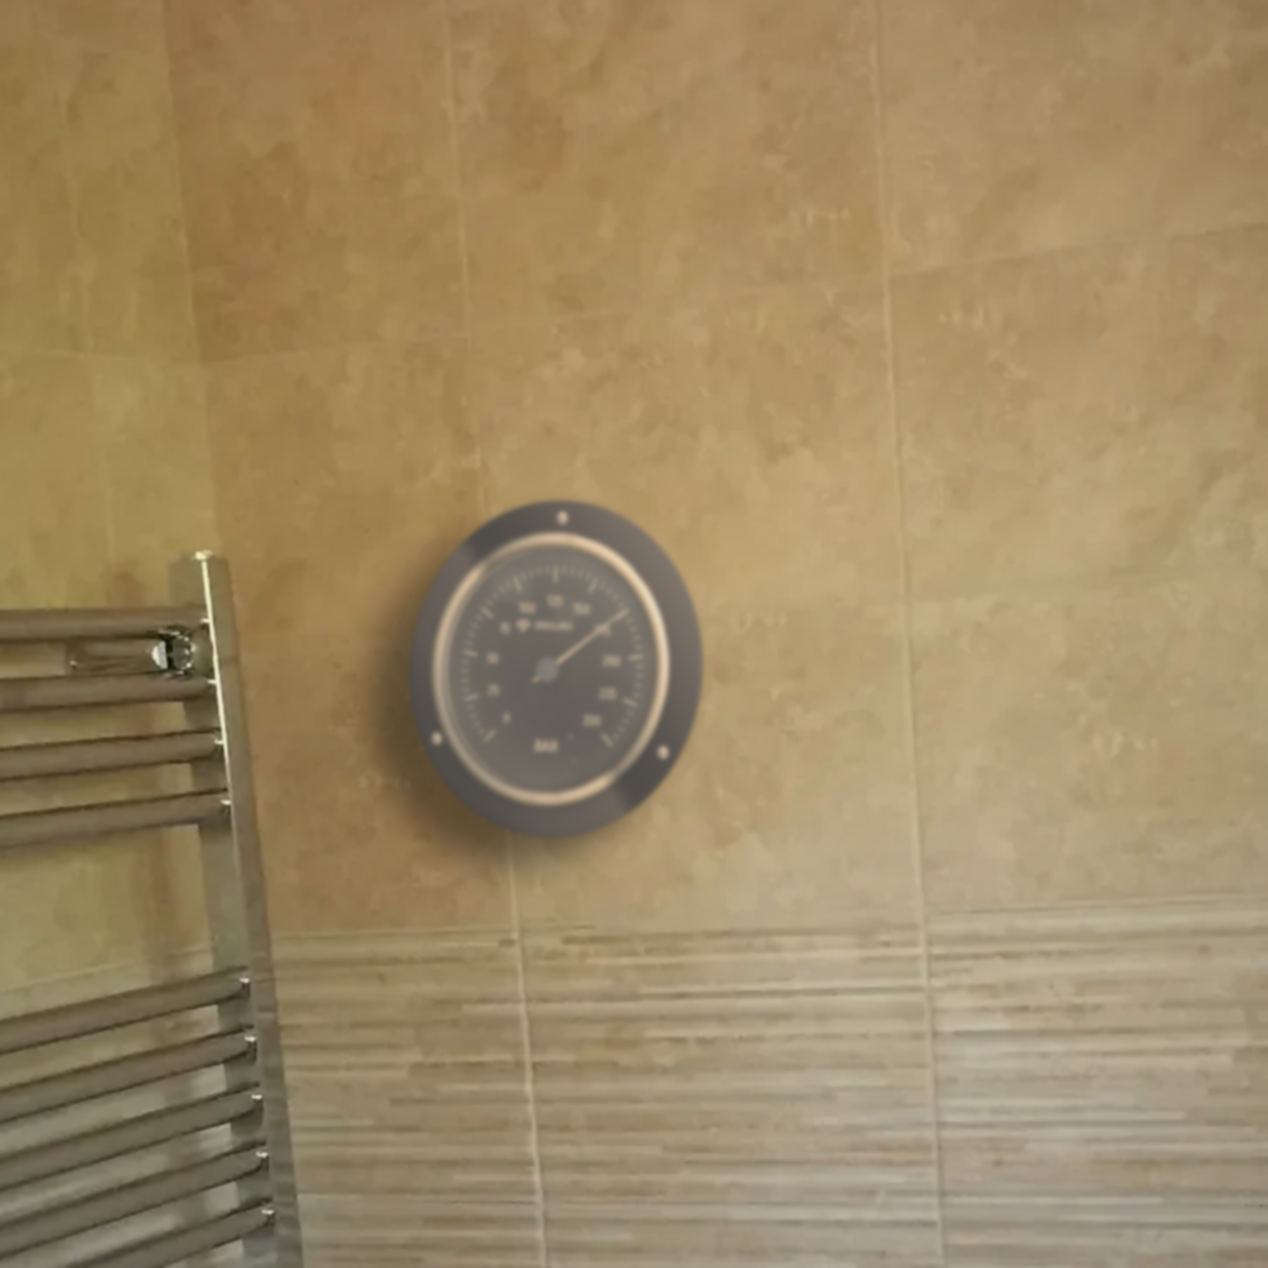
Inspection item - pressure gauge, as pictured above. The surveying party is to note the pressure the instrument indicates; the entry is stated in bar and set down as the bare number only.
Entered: 175
